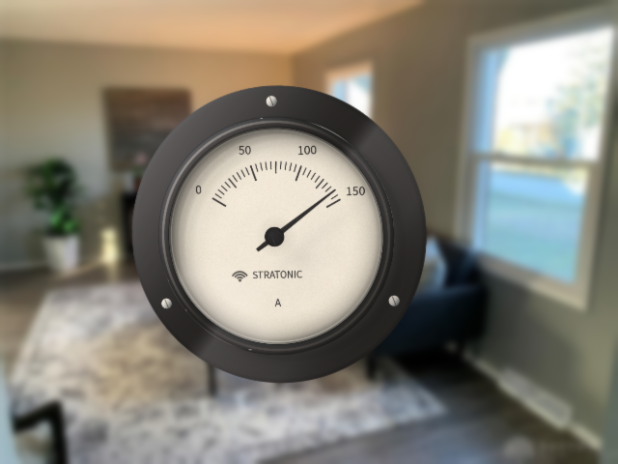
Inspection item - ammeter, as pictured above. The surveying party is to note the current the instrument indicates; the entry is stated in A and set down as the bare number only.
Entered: 140
